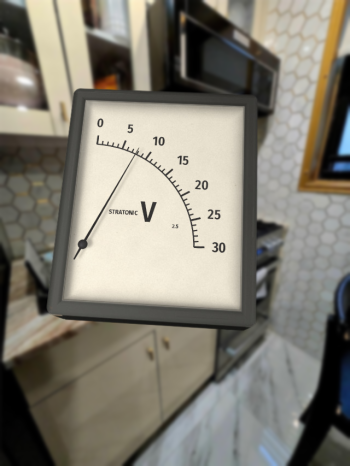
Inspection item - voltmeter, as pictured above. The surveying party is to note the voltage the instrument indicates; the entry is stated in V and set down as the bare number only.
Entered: 8
